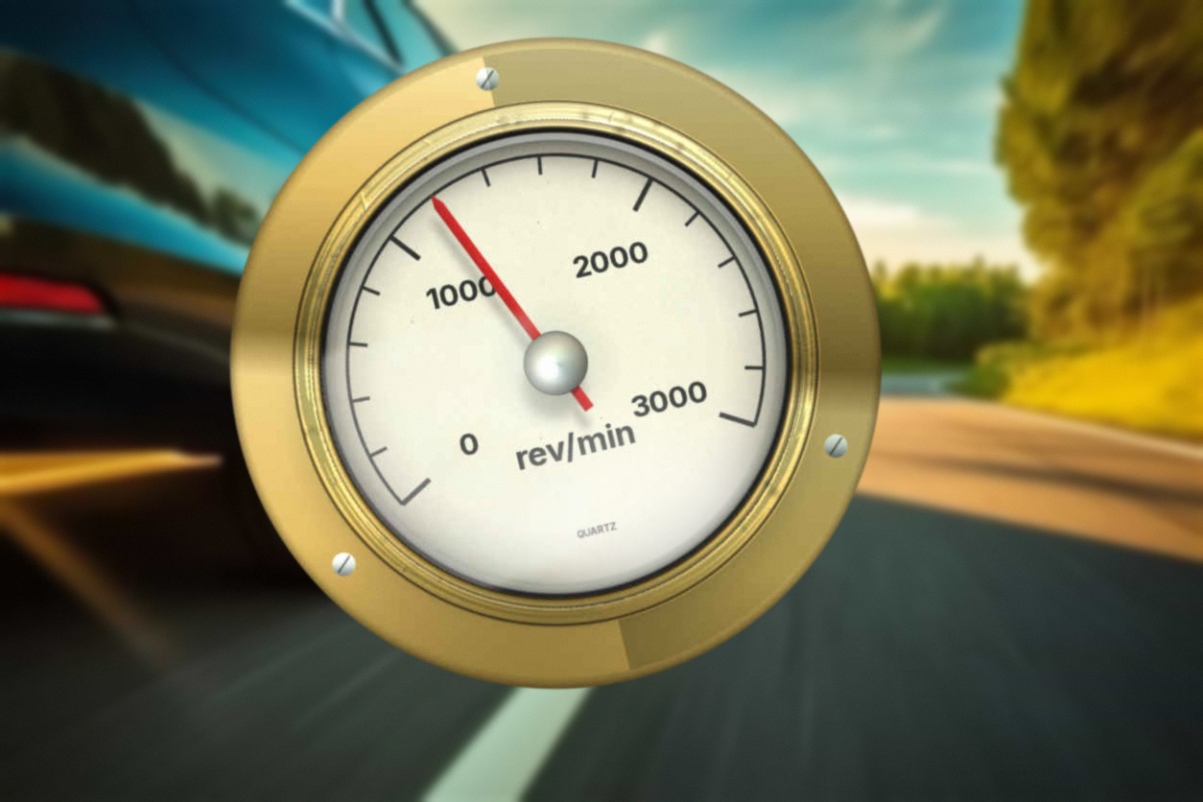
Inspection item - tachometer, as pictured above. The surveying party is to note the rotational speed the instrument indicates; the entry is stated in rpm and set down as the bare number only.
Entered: 1200
